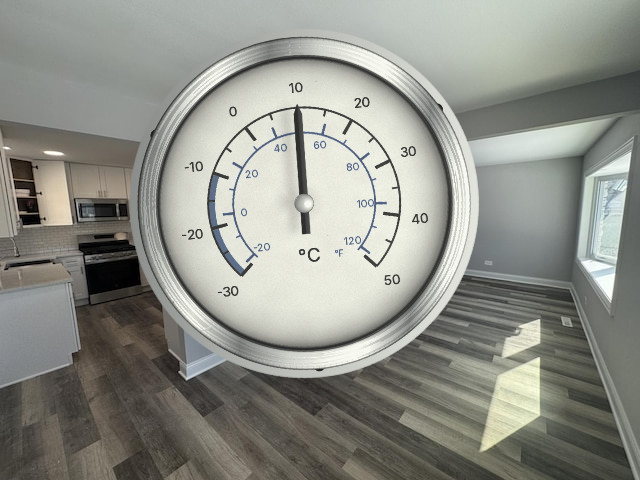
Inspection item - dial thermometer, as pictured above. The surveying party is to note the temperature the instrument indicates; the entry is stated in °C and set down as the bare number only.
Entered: 10
